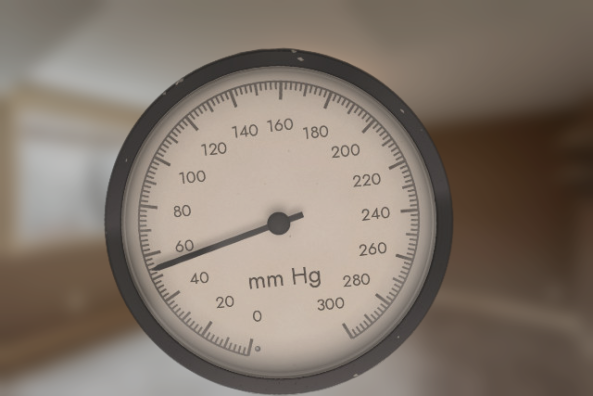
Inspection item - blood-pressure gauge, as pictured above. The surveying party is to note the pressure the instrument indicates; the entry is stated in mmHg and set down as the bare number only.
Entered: 54
